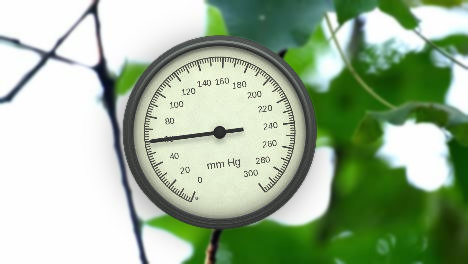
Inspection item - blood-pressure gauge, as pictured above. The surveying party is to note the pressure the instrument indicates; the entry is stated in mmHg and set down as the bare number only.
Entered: 60
